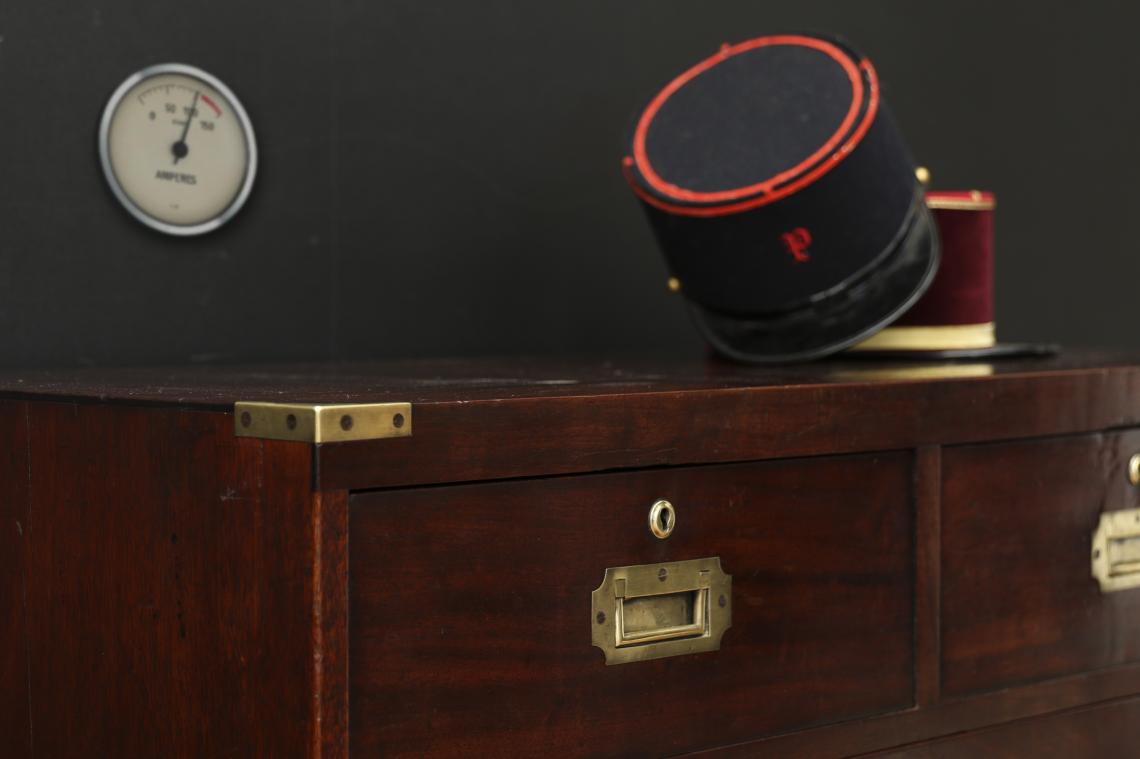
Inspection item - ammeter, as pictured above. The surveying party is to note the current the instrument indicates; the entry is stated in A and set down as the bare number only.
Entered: 100
